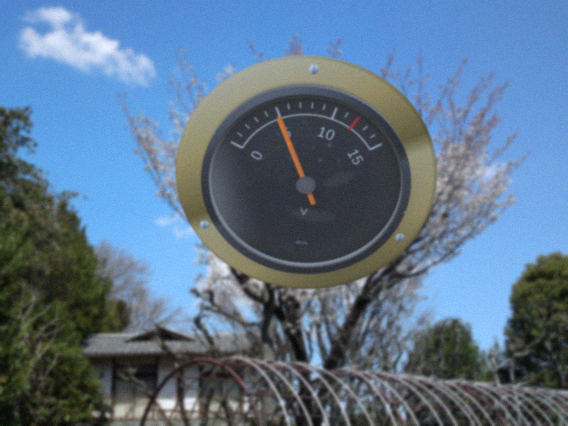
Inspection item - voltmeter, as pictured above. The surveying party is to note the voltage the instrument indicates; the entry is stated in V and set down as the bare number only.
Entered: 5
